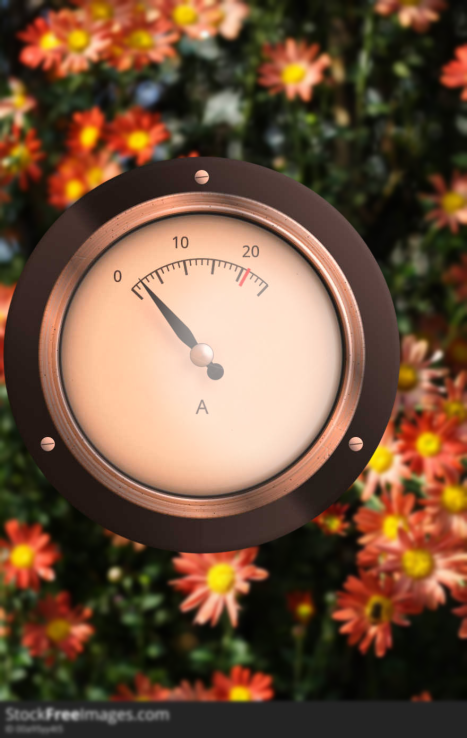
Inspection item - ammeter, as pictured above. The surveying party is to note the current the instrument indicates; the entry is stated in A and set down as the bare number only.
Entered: 2
